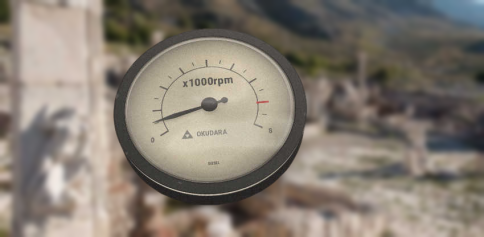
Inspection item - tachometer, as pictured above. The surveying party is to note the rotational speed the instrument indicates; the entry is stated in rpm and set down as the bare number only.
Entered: 500
